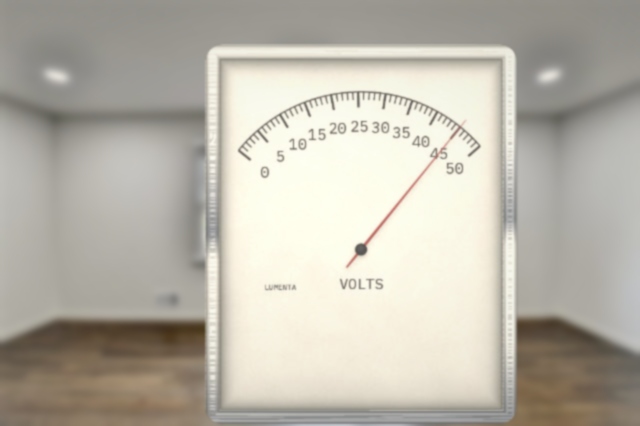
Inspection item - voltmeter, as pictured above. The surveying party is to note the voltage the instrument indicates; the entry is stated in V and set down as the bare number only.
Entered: 45
